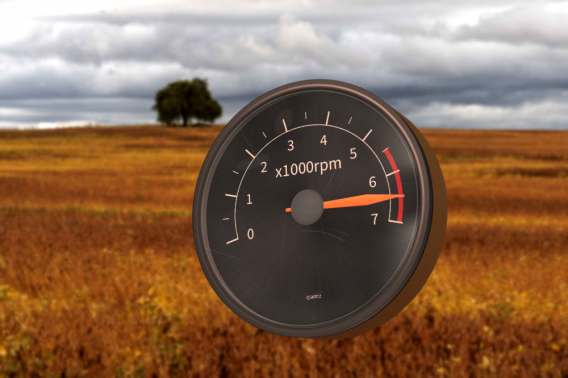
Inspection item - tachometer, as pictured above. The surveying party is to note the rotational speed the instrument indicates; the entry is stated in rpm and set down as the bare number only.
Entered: 6500
